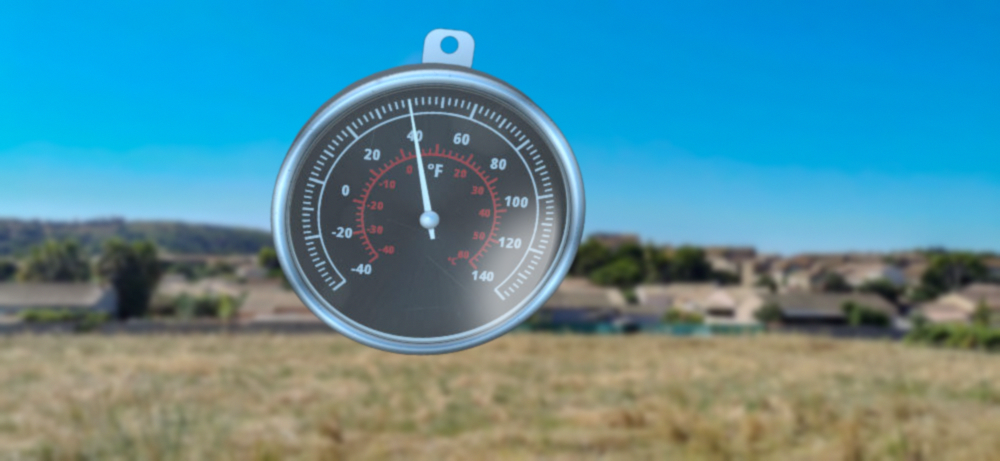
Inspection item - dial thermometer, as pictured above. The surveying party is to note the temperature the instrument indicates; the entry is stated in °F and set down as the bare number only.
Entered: 40
